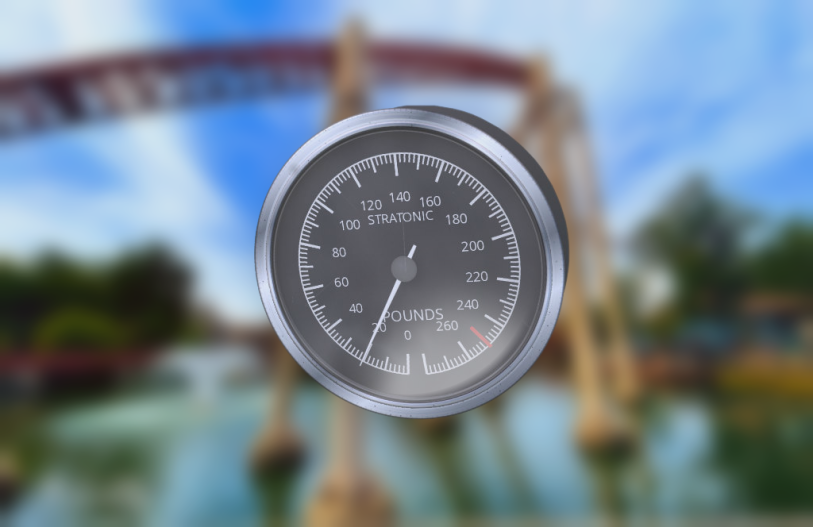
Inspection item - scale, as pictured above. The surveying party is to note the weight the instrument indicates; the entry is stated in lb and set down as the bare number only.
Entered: 20
